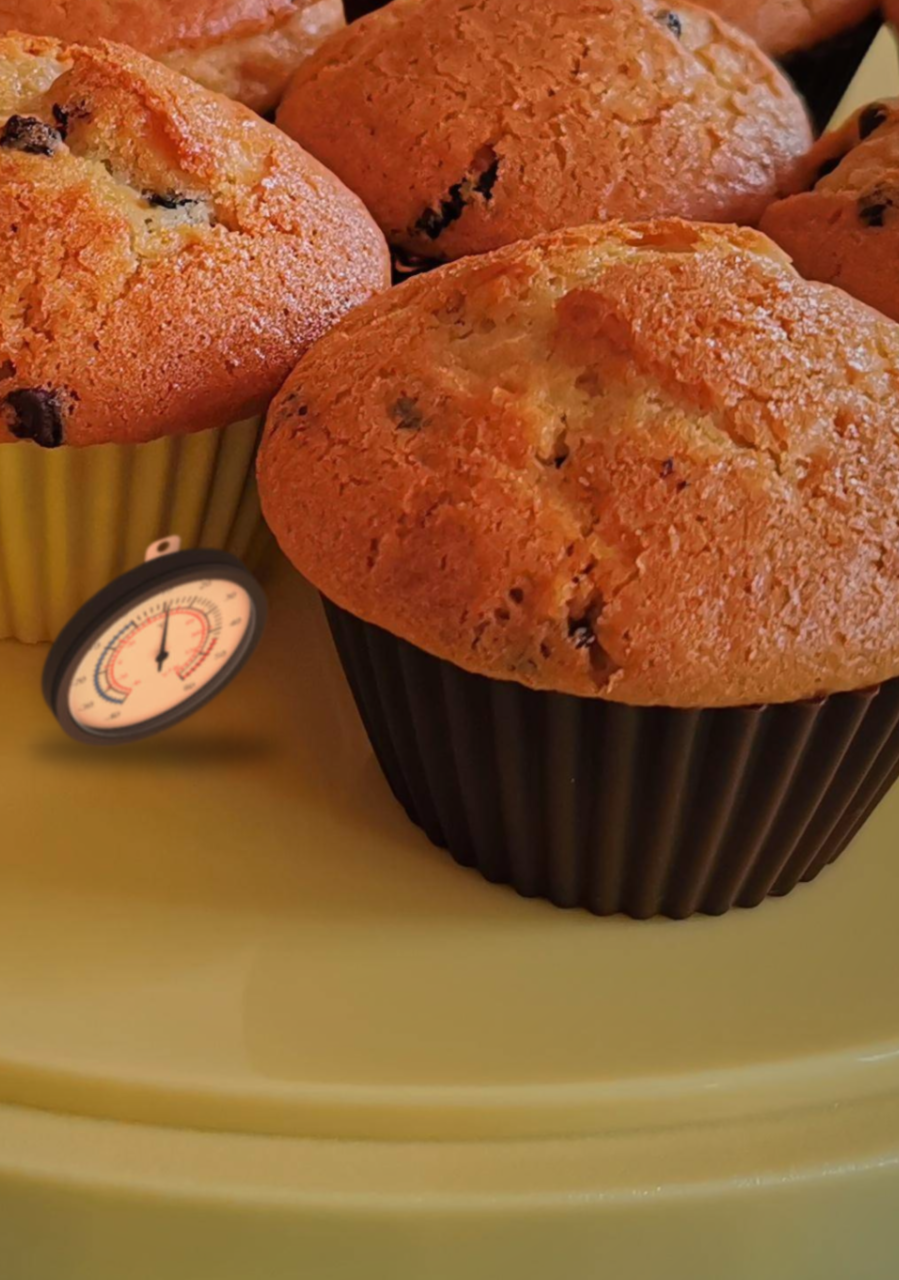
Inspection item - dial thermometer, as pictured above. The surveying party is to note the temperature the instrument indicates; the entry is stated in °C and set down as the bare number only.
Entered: 10
